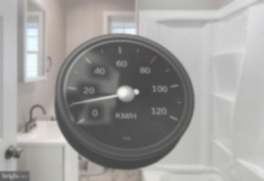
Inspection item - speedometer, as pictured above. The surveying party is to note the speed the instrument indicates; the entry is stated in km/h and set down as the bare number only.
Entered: 10
